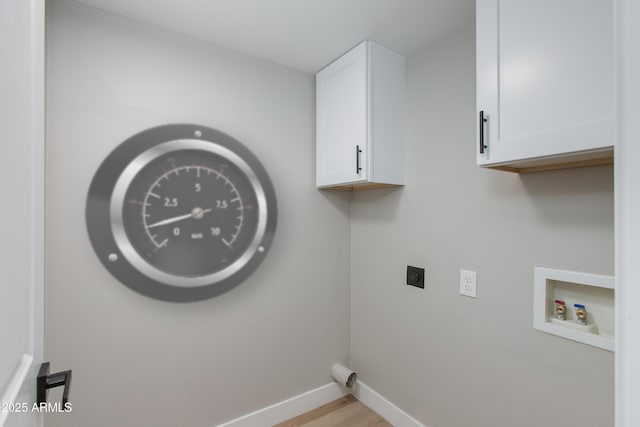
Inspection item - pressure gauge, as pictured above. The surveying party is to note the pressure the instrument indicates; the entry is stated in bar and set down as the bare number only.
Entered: 1
